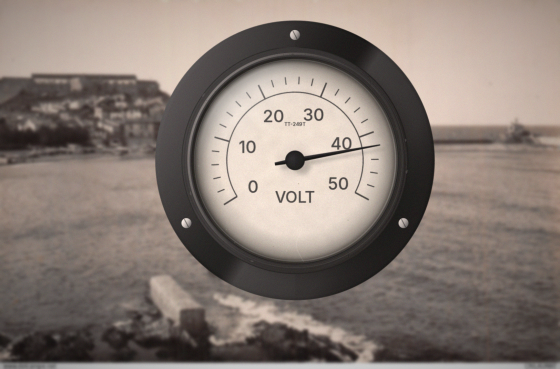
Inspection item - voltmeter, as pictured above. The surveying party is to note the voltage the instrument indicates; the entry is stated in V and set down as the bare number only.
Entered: 42
